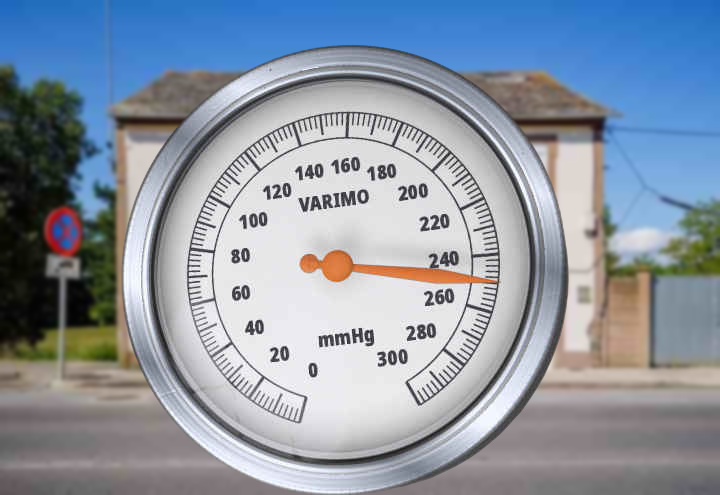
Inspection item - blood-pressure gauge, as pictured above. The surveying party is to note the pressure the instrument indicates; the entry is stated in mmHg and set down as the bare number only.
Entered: 250
